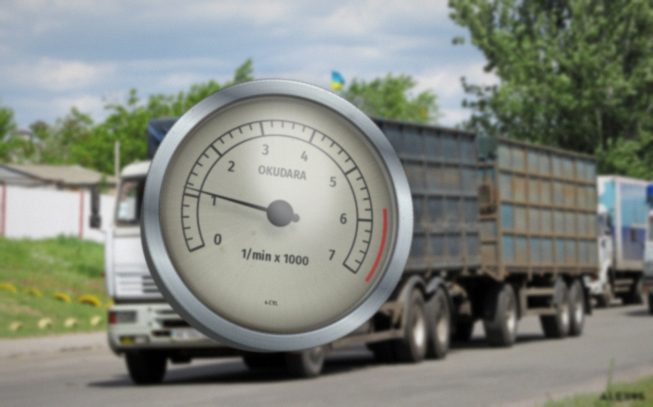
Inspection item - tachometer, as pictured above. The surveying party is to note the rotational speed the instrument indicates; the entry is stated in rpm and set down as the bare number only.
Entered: 1100
